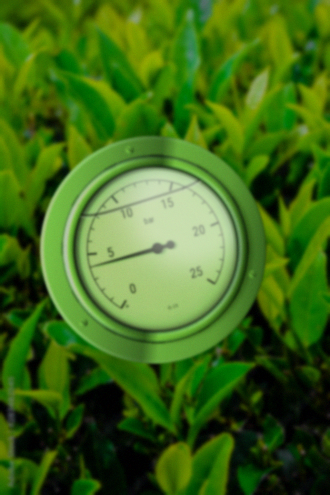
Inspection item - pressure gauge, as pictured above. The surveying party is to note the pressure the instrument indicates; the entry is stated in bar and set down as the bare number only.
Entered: 4
